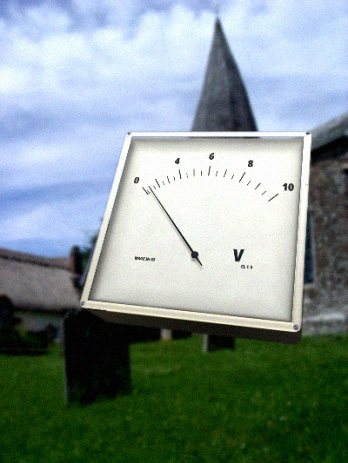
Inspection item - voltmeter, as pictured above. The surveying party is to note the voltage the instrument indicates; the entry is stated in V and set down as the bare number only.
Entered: 1
